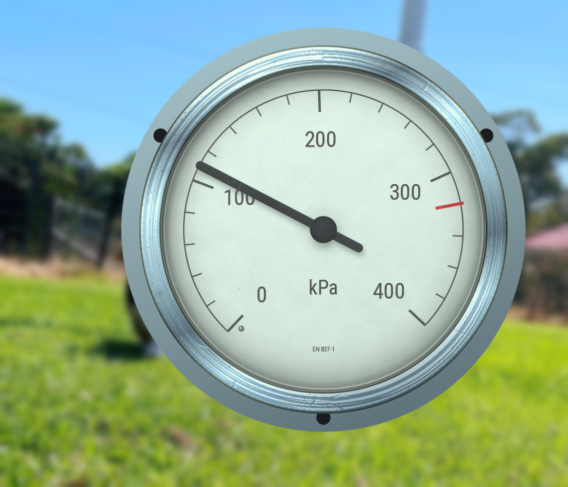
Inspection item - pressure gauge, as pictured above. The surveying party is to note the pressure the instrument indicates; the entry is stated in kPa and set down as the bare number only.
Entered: 110
